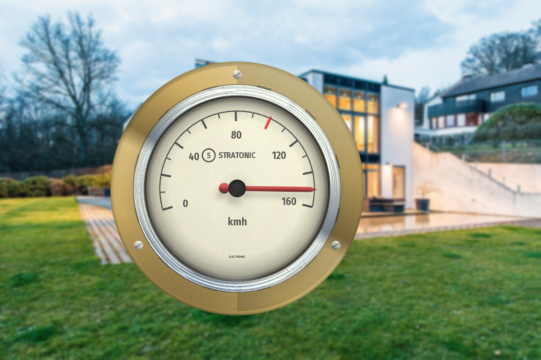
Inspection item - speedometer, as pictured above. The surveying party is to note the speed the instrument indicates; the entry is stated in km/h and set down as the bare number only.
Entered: 150
